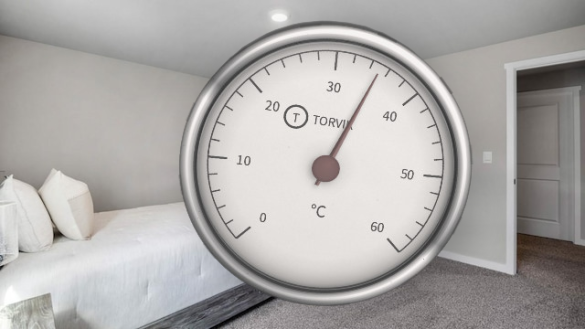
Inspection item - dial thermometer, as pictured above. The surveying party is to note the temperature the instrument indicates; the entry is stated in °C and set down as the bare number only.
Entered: 35
